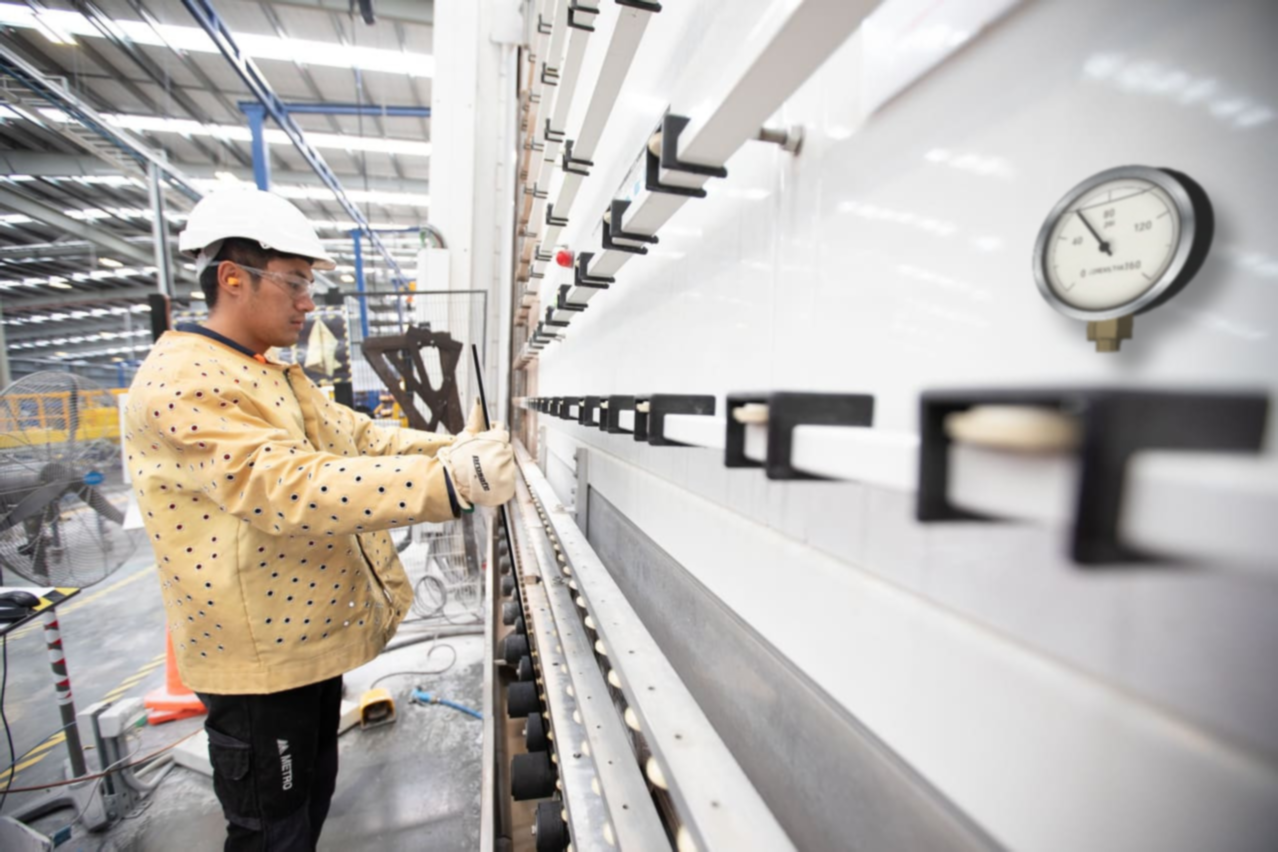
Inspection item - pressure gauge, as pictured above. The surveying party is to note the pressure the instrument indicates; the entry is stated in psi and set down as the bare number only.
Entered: 60
